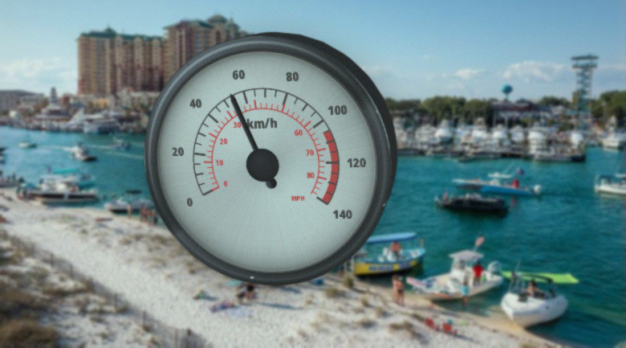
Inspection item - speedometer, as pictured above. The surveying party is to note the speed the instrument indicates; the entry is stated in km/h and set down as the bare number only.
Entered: 55
